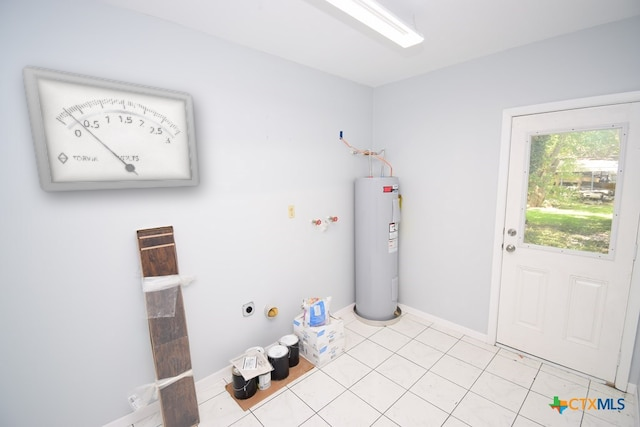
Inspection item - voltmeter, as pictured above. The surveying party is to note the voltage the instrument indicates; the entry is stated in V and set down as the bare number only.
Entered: 0.25
